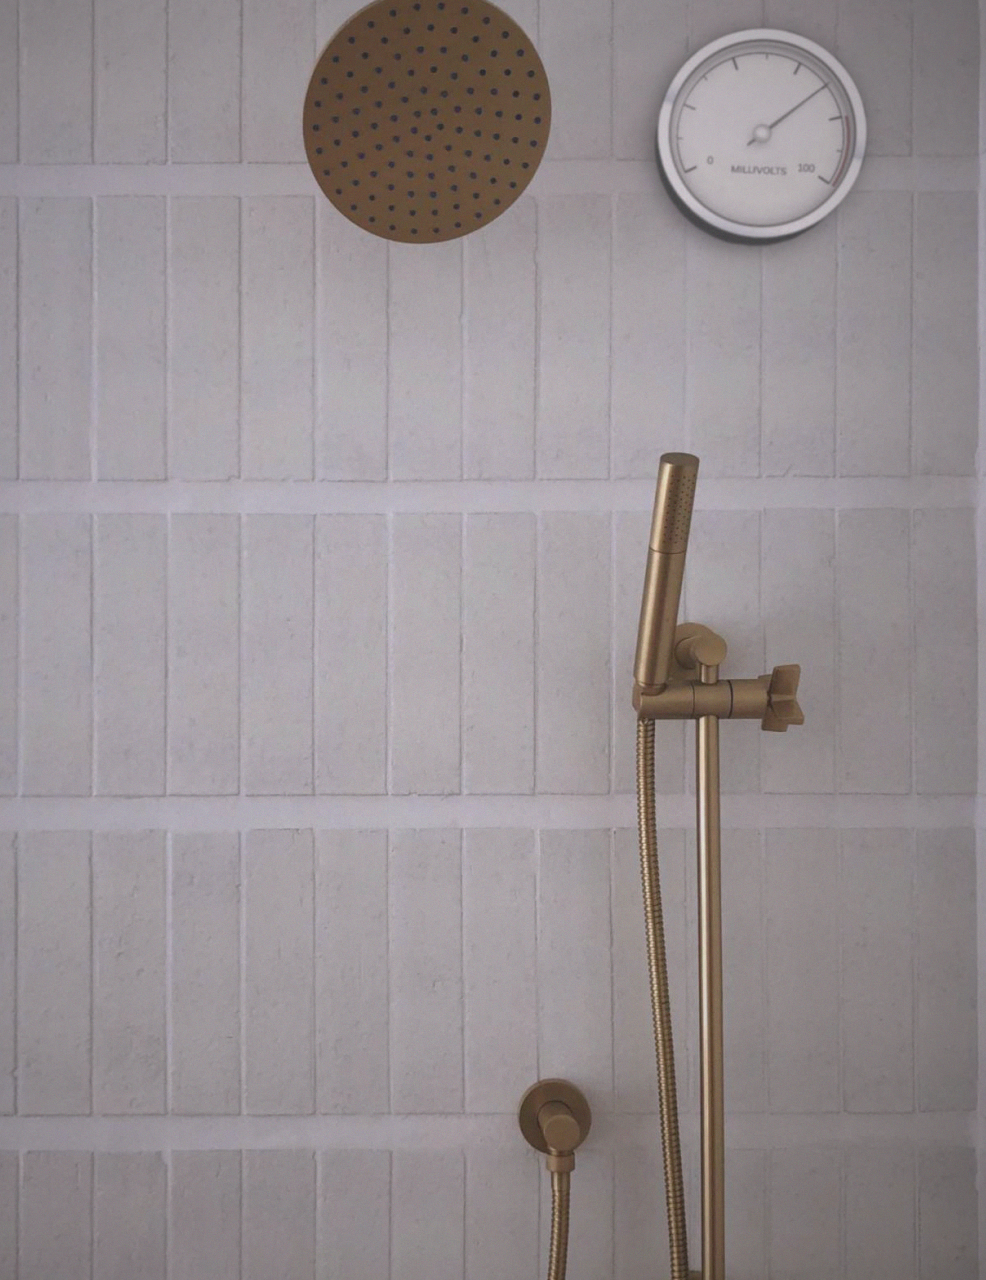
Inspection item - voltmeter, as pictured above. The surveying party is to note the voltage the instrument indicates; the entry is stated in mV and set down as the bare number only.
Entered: 70
